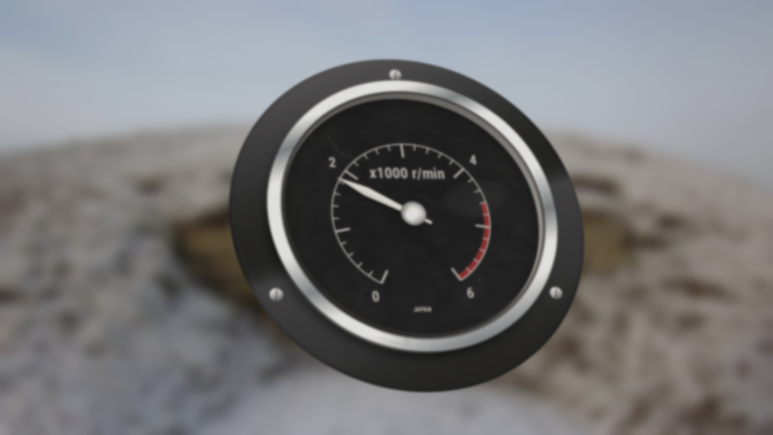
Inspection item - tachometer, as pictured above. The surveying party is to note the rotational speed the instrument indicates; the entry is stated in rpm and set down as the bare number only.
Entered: 1800
